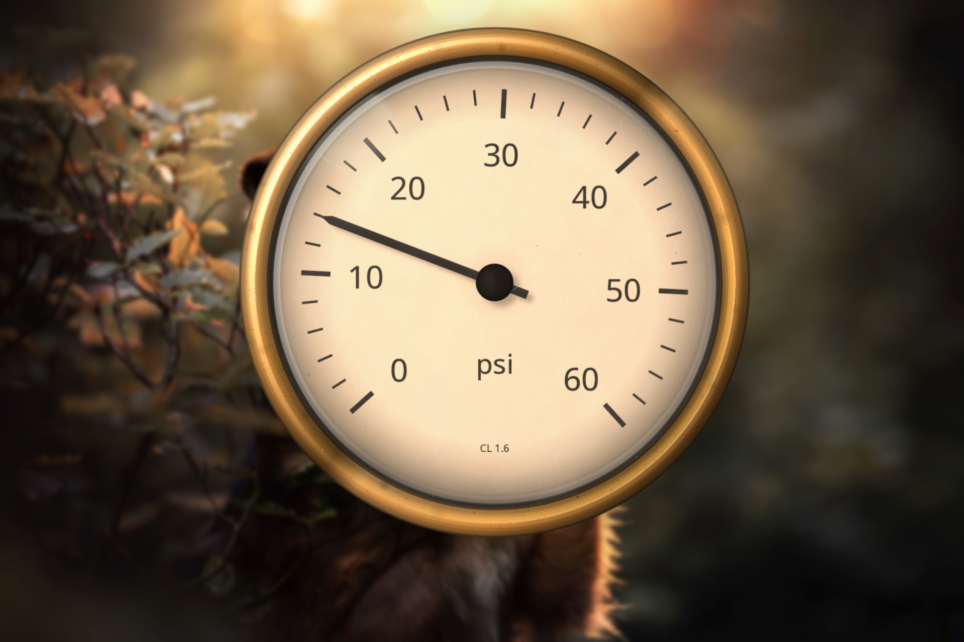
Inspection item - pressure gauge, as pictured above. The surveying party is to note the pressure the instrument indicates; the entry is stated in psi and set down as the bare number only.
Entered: 14
